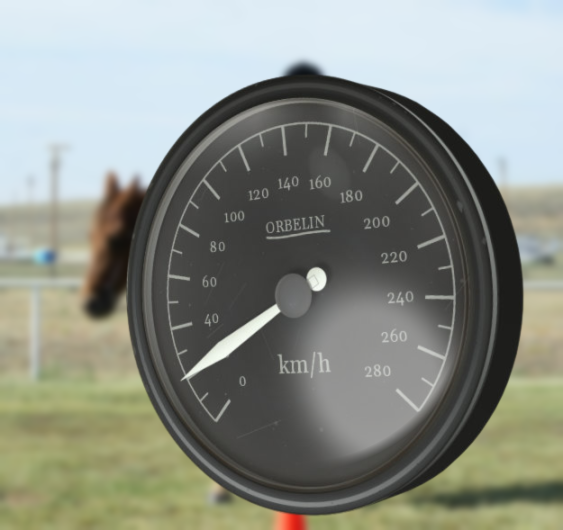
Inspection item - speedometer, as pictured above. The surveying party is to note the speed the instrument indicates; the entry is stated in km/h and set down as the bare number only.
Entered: 20
